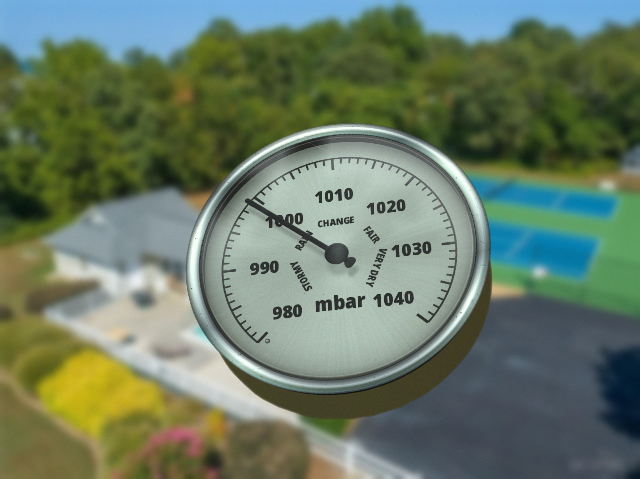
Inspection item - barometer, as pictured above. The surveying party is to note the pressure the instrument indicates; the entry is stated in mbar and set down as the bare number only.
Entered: 999
